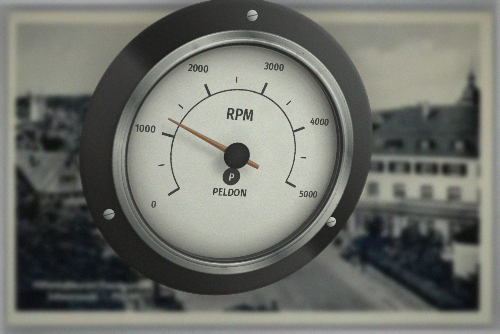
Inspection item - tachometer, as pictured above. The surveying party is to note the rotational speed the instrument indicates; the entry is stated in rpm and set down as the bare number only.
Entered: 1250
